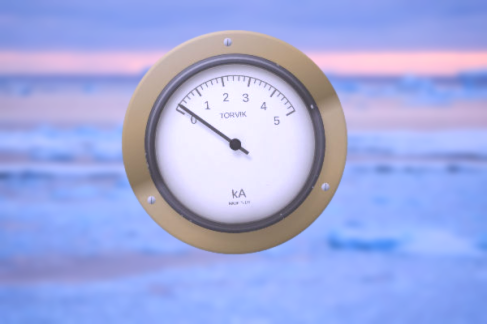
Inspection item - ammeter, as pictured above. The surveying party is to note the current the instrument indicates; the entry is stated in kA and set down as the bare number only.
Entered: 0.2
